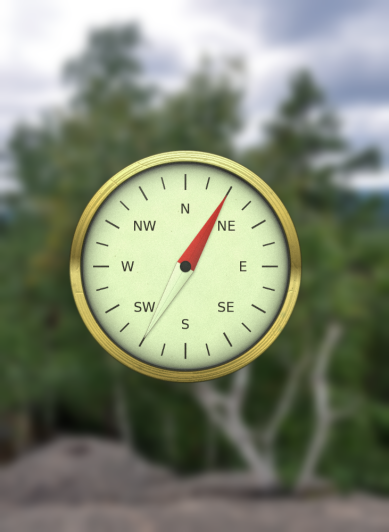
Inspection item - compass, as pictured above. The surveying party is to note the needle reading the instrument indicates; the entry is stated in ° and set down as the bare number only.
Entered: 30
